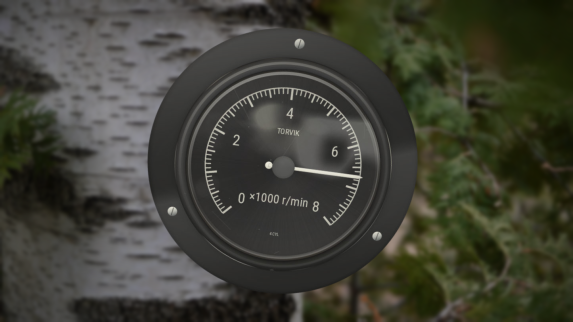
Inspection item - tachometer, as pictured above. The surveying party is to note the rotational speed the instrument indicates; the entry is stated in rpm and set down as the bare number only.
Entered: 6700
